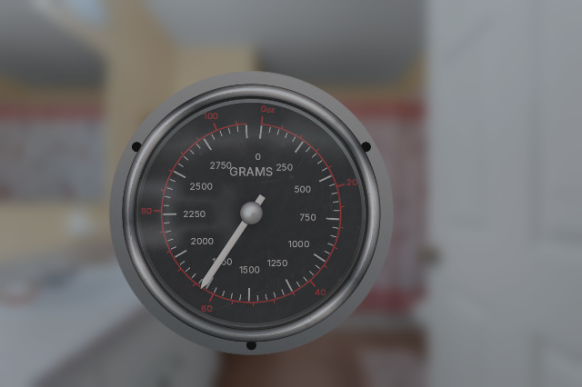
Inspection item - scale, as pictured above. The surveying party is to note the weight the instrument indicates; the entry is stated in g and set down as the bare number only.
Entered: 1775
